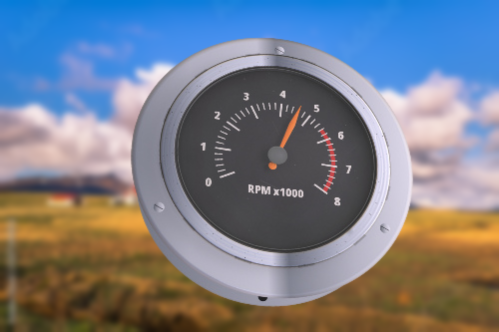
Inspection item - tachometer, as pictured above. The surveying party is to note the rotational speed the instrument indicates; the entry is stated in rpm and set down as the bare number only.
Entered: 4600
